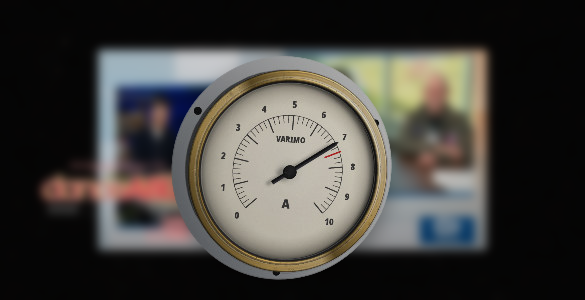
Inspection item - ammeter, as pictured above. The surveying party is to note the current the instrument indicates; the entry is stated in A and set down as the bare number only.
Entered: 7
